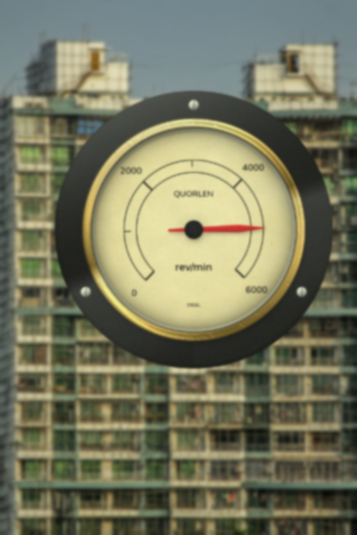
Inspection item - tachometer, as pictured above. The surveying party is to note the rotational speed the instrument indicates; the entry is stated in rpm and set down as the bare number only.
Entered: 5000
